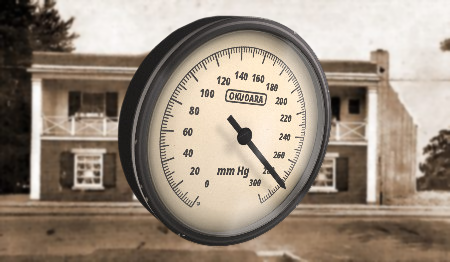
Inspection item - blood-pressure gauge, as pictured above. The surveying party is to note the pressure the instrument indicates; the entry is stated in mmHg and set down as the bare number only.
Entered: 280
